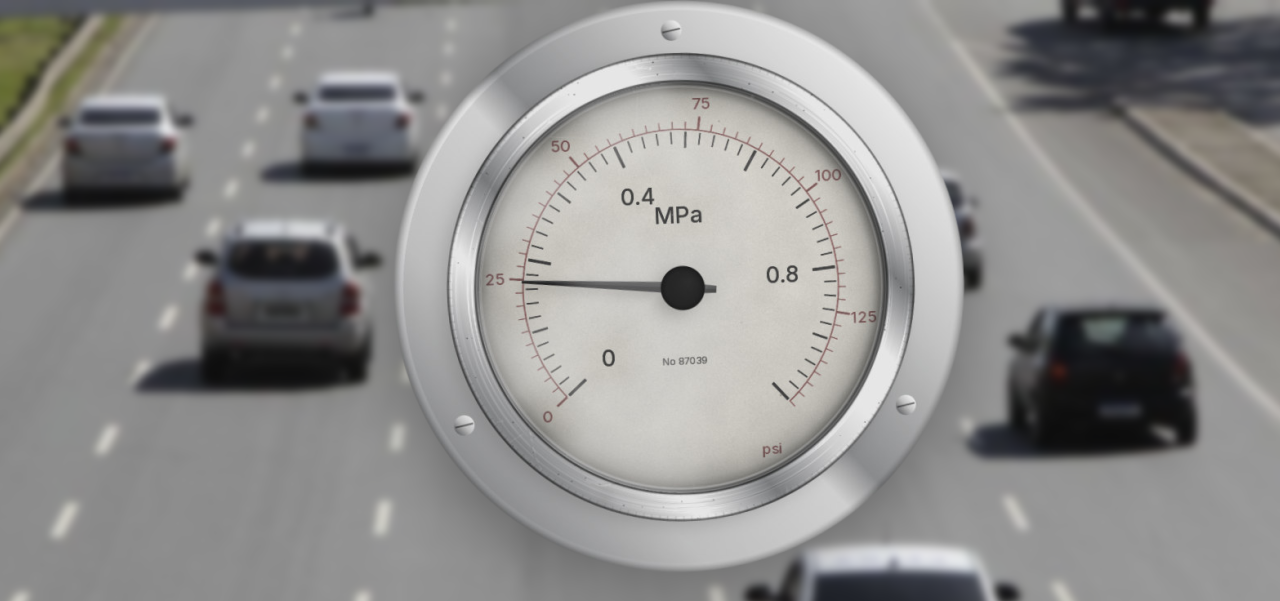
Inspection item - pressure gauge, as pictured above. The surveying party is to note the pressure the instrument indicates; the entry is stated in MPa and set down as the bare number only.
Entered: 0.17
